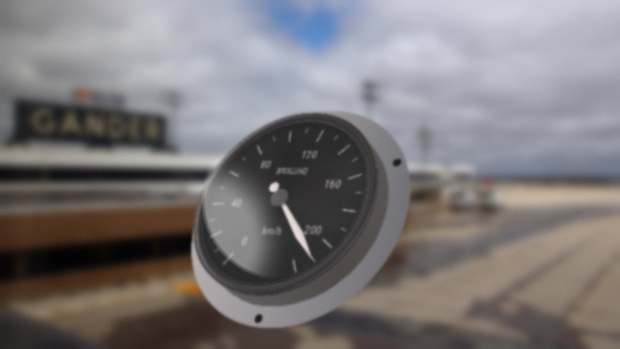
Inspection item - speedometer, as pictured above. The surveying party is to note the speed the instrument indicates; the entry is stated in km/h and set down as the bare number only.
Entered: 210
